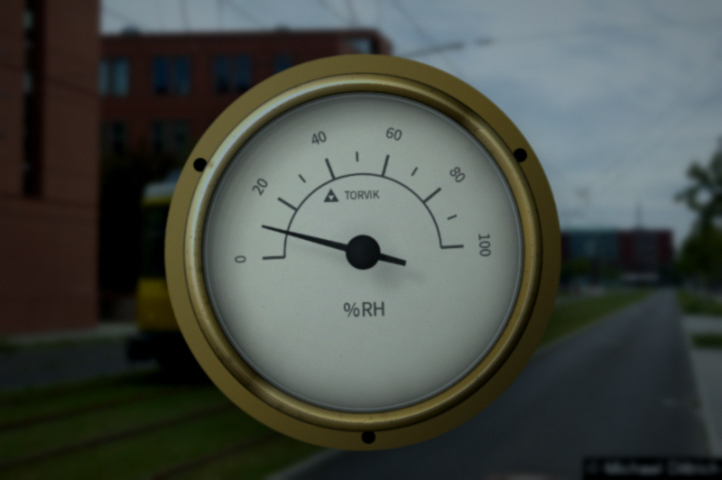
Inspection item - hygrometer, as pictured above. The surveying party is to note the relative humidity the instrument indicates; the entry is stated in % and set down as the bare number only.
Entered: 10
